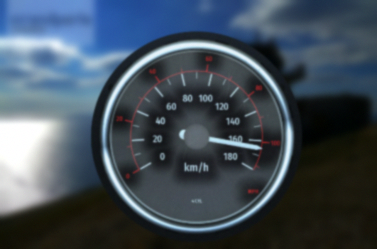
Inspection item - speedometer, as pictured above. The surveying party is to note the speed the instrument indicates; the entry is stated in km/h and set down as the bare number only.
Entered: 165
